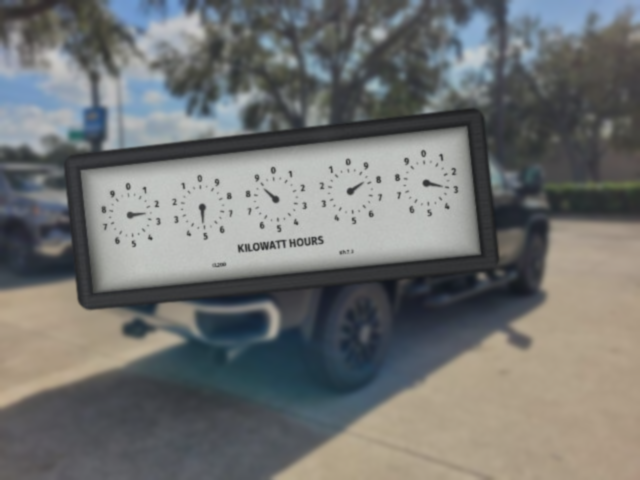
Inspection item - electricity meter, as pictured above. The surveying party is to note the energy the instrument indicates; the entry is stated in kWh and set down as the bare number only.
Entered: 24883
